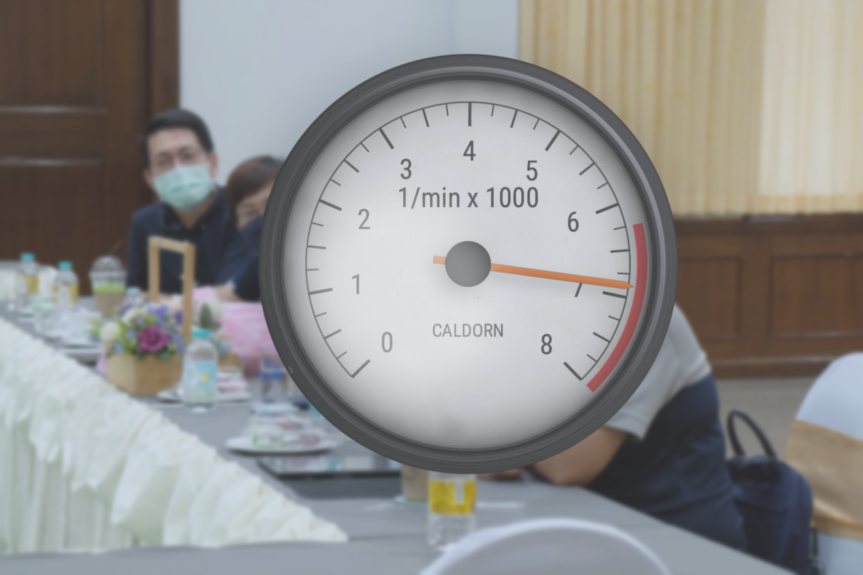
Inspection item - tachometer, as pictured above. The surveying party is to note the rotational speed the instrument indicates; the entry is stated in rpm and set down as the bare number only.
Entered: 6875
